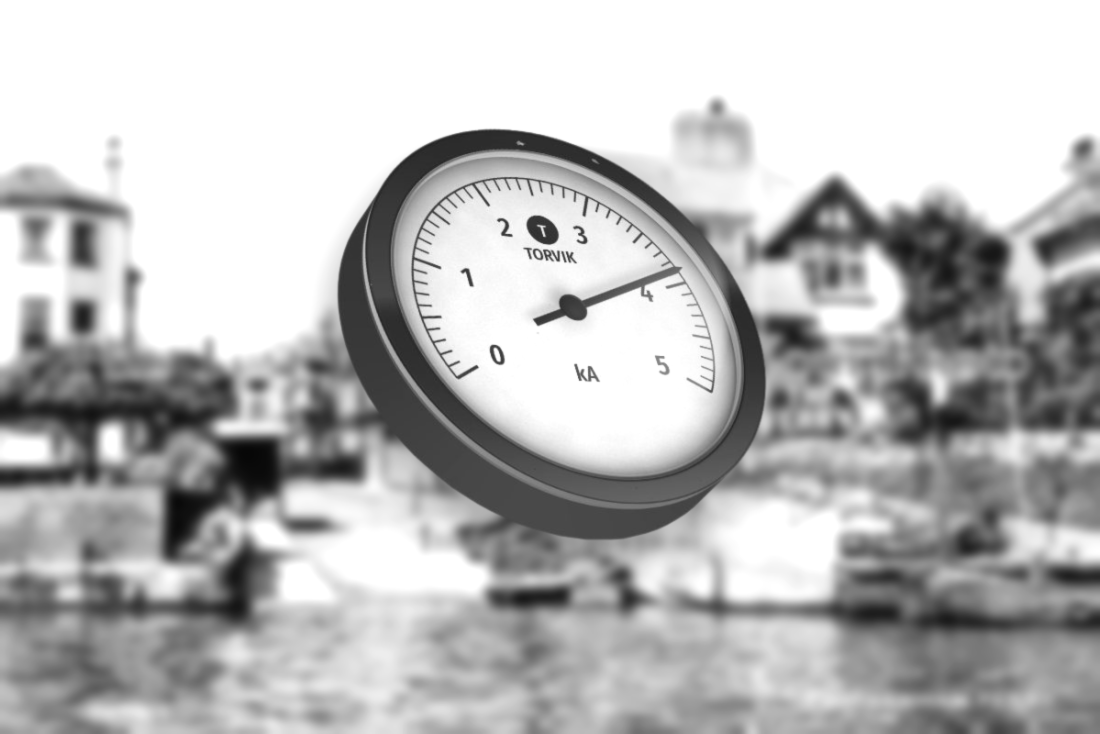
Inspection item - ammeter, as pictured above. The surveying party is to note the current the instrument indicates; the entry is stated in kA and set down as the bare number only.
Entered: 3.9
